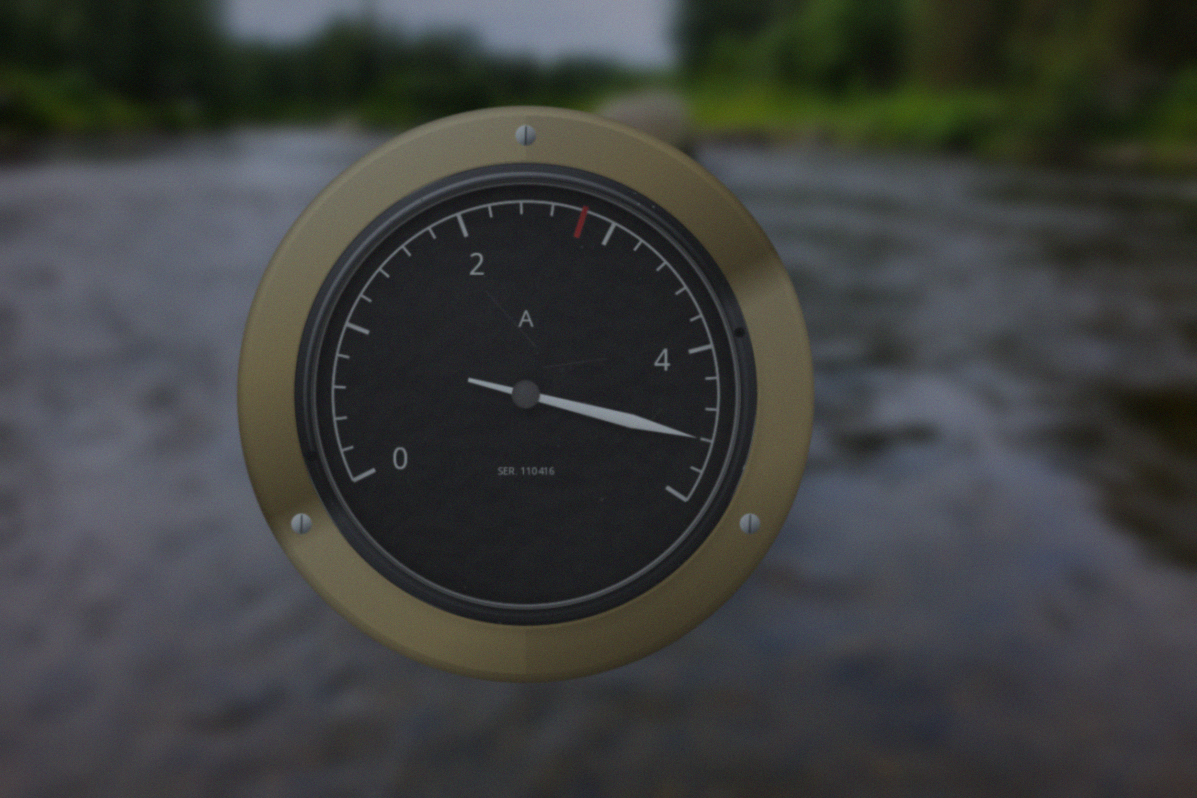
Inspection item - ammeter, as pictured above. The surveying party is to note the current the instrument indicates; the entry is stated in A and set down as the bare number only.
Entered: 4.6
